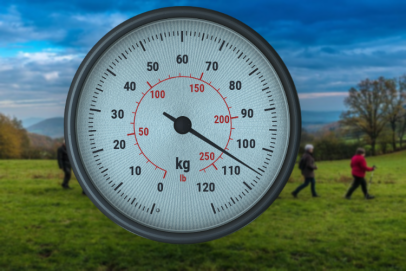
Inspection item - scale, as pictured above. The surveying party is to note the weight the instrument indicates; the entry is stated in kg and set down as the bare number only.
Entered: 106
